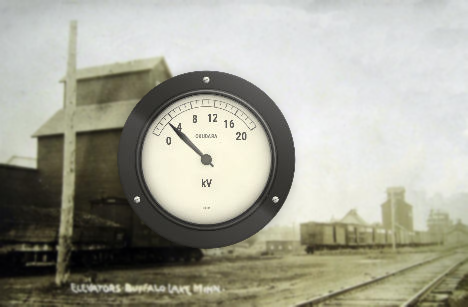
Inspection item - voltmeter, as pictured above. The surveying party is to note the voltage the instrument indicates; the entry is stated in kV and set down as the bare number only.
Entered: 3
